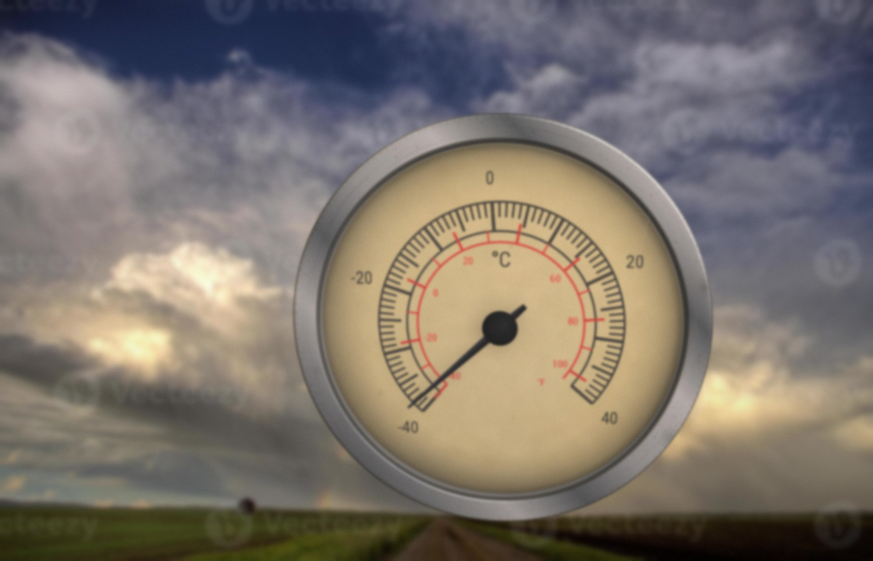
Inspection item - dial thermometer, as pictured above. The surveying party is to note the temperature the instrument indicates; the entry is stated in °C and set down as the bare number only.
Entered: -38
